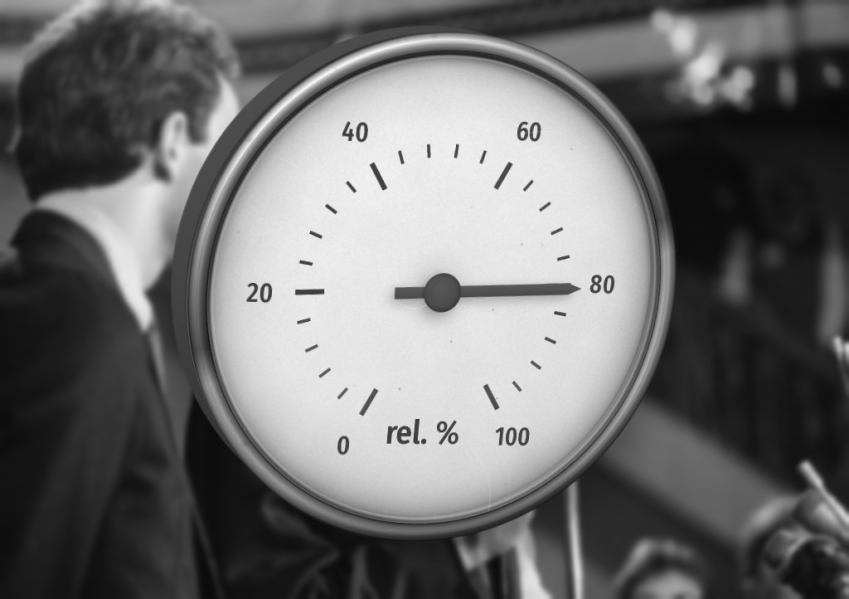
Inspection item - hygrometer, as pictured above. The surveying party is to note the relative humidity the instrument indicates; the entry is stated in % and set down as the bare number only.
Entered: 80
